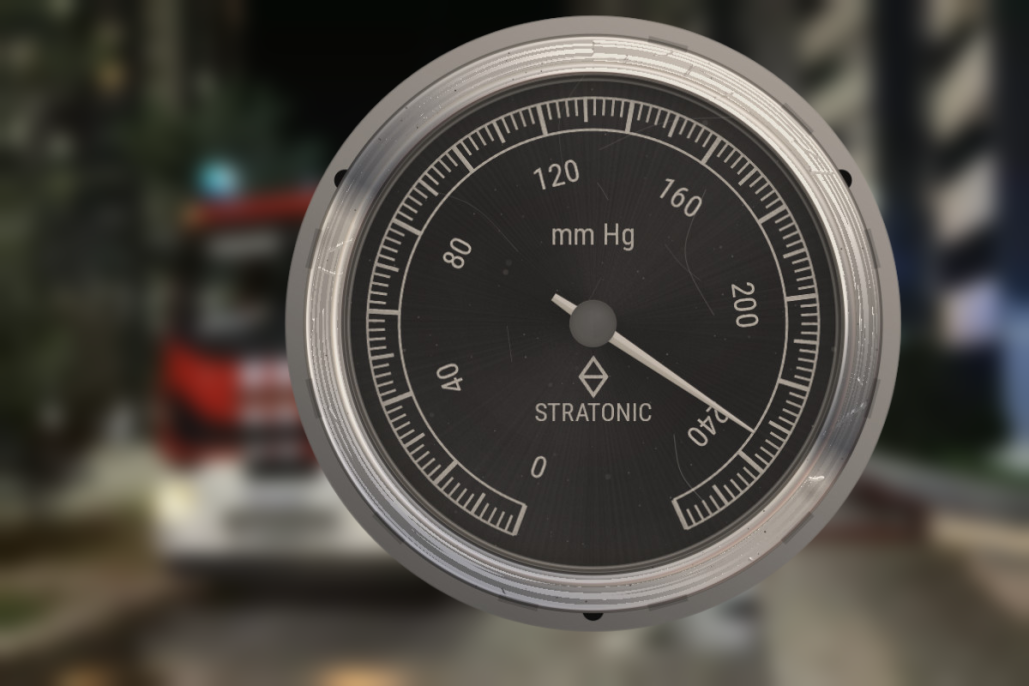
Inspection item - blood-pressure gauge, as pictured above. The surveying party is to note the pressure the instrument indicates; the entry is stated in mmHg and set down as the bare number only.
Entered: 234
